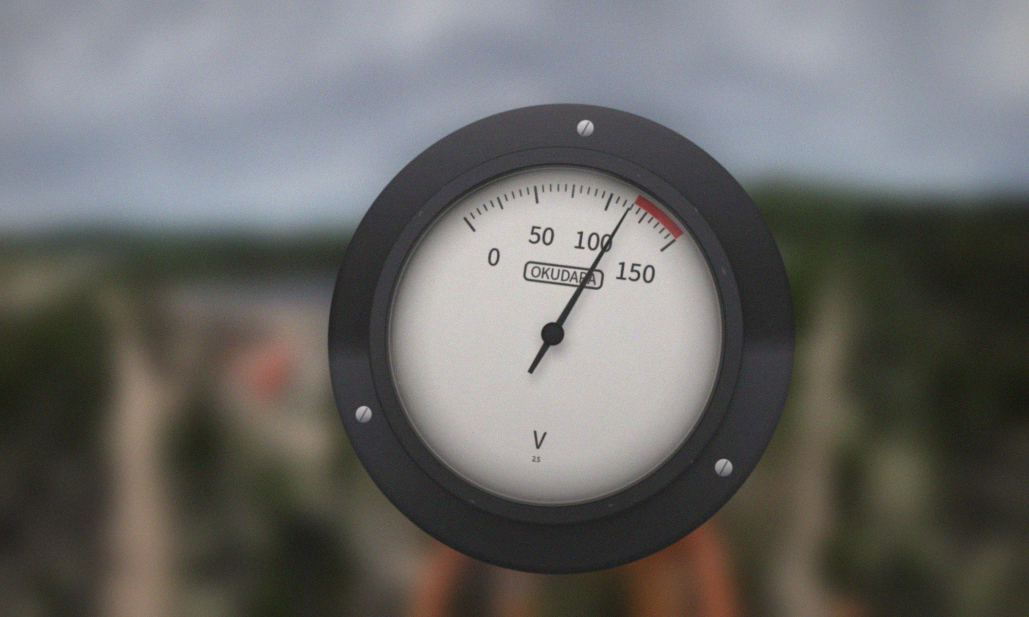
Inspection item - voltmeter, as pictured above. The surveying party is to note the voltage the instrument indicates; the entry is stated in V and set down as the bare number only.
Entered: 115
